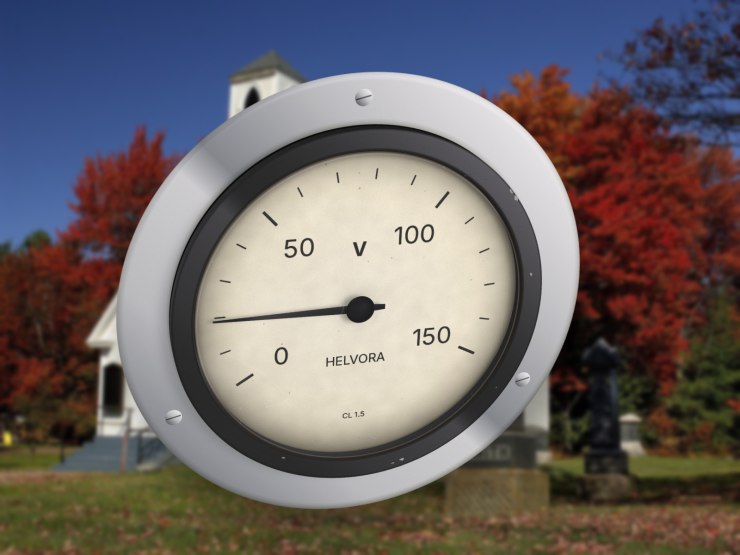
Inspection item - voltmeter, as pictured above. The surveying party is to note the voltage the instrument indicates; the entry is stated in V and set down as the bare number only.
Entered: 20
